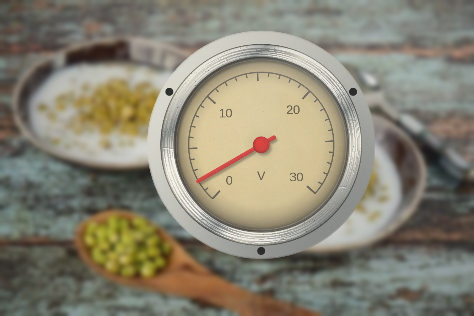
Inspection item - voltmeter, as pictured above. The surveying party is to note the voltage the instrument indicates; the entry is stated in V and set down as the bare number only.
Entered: 2
